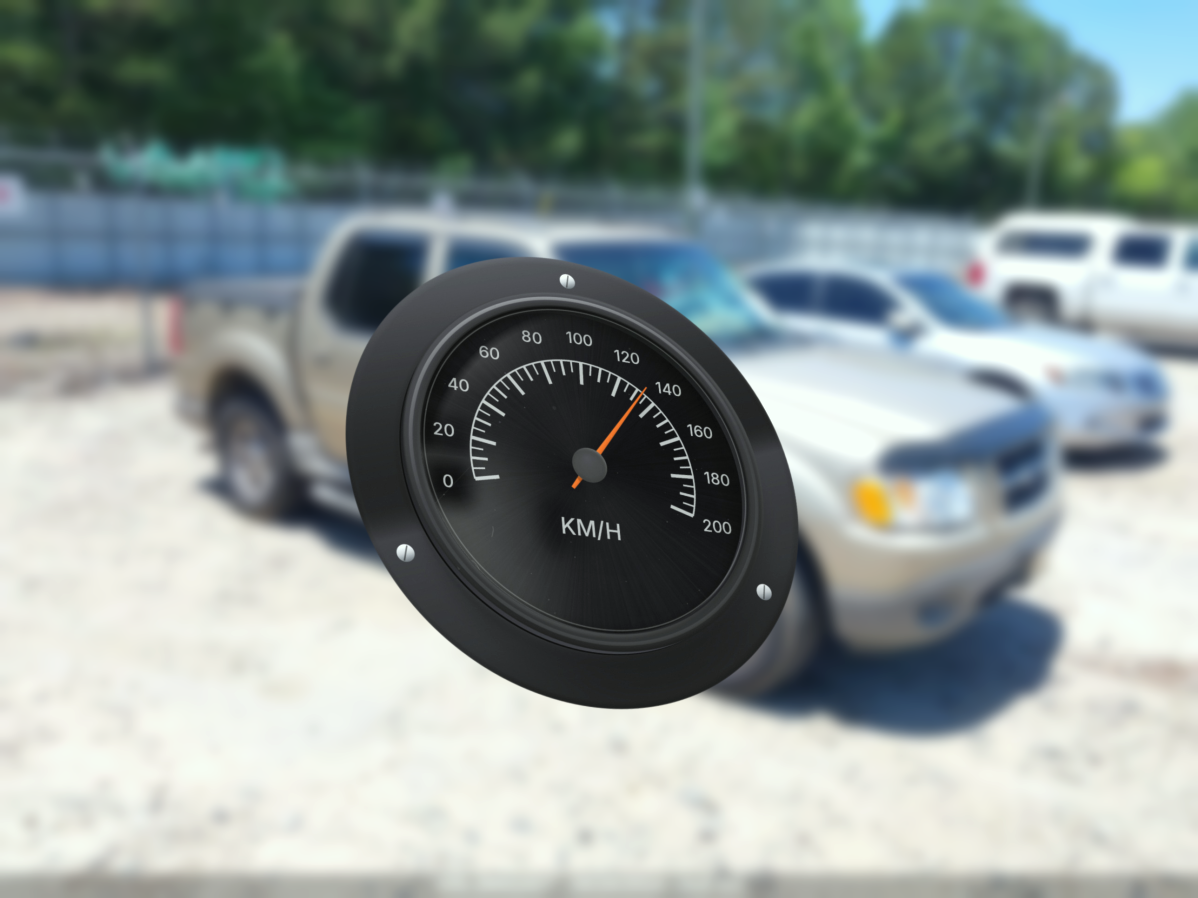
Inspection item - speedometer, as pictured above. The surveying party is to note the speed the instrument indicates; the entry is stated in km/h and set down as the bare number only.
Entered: 132.5
